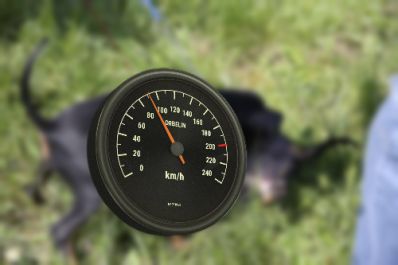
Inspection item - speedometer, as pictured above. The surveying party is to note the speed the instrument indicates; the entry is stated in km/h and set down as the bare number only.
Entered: 90
